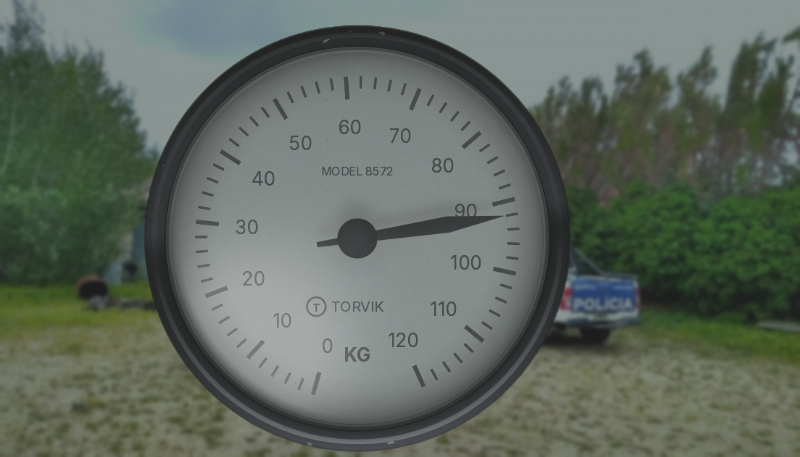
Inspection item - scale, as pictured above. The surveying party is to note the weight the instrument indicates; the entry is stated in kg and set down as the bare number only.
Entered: 92
